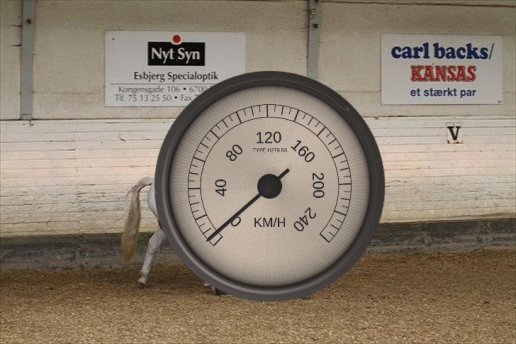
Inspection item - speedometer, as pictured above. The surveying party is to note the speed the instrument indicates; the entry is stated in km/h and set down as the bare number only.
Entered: 5
